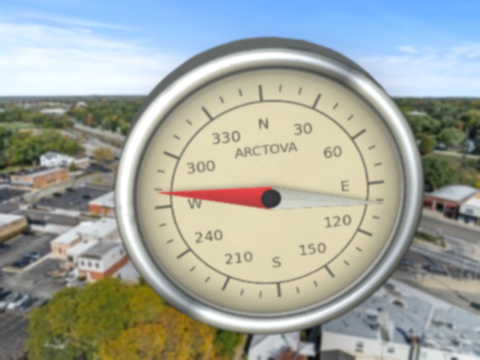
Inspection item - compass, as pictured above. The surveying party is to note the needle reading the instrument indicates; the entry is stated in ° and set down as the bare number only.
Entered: 280
